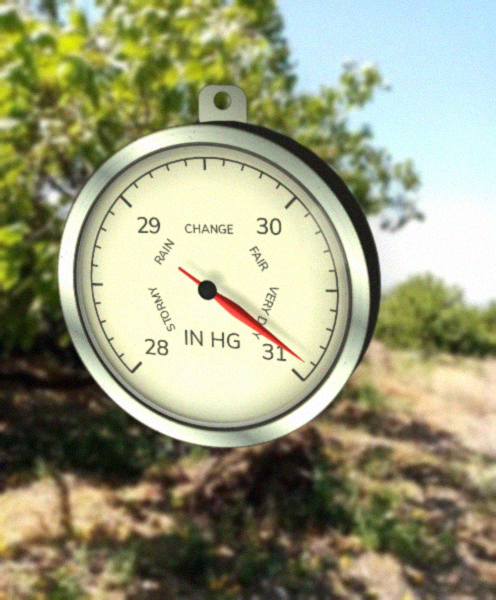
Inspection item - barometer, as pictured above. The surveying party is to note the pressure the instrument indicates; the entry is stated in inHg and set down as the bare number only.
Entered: 30.9
